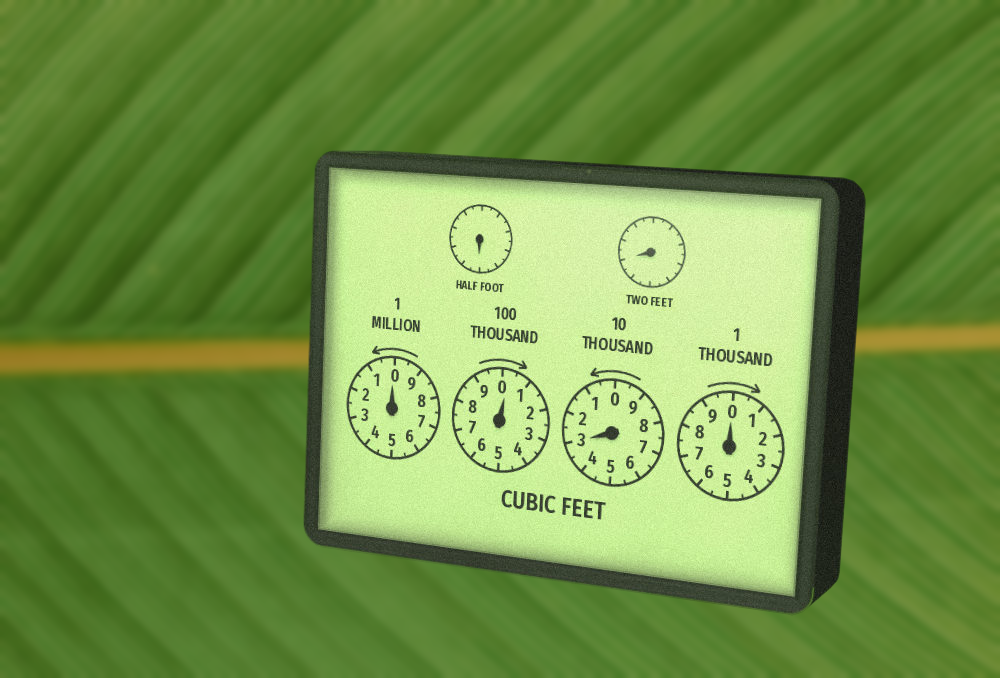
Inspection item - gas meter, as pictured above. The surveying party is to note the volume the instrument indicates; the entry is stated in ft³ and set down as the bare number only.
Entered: 3000
